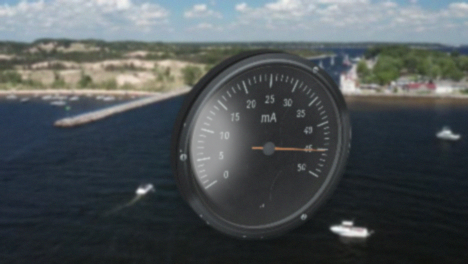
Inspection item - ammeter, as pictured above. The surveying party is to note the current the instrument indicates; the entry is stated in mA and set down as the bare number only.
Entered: 45
